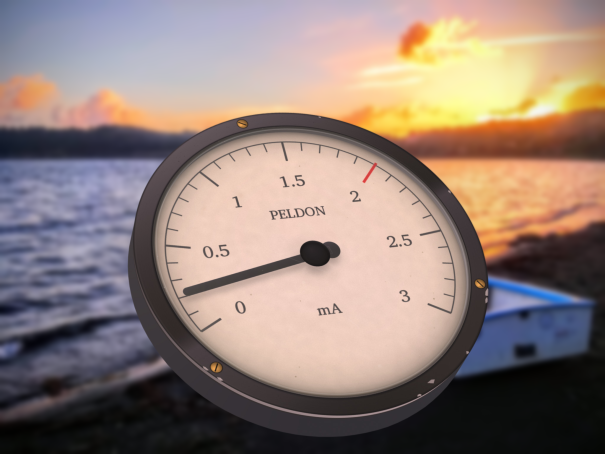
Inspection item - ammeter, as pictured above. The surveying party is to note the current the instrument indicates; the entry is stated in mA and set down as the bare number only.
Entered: 0.2
